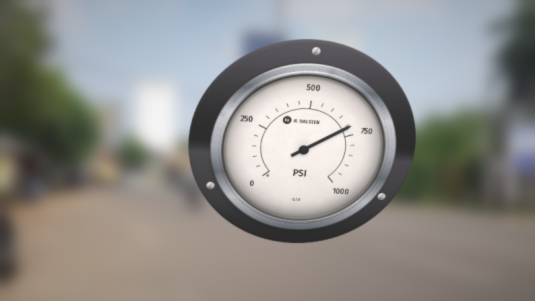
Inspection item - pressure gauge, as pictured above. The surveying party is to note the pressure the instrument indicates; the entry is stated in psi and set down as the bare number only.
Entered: 700
